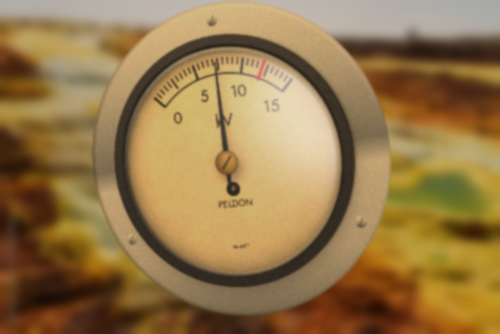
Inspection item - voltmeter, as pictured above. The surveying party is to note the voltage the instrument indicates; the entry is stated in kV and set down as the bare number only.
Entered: 7.5
